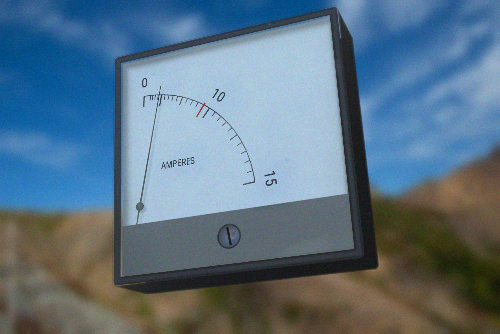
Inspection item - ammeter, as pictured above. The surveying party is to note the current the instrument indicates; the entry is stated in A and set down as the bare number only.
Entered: 5
